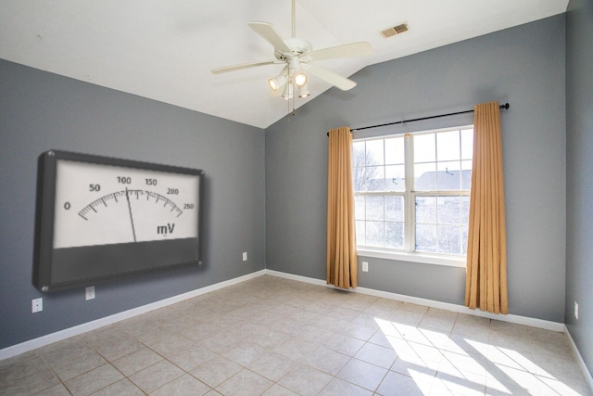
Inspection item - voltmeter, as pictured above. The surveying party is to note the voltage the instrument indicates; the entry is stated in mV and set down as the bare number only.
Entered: 100
